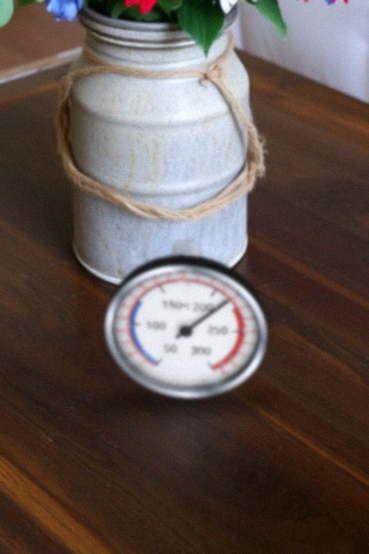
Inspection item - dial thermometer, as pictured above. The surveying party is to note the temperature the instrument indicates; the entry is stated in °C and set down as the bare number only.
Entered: 212.5
